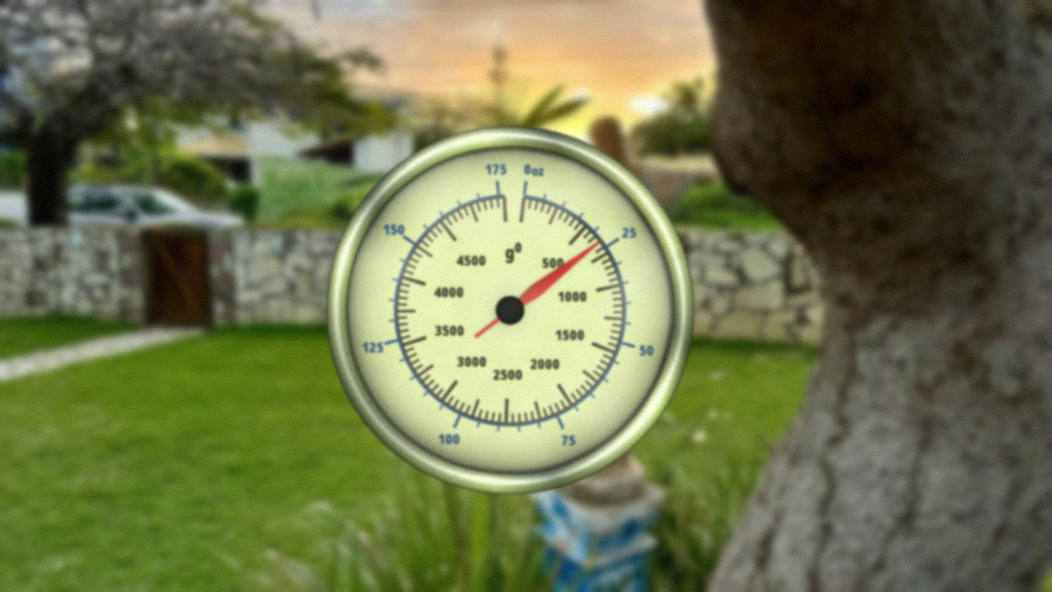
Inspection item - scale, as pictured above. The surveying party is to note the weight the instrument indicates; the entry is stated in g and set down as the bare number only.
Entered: 650
